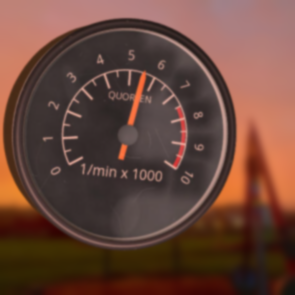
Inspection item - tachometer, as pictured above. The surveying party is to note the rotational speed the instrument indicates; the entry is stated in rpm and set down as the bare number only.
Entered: 5500
